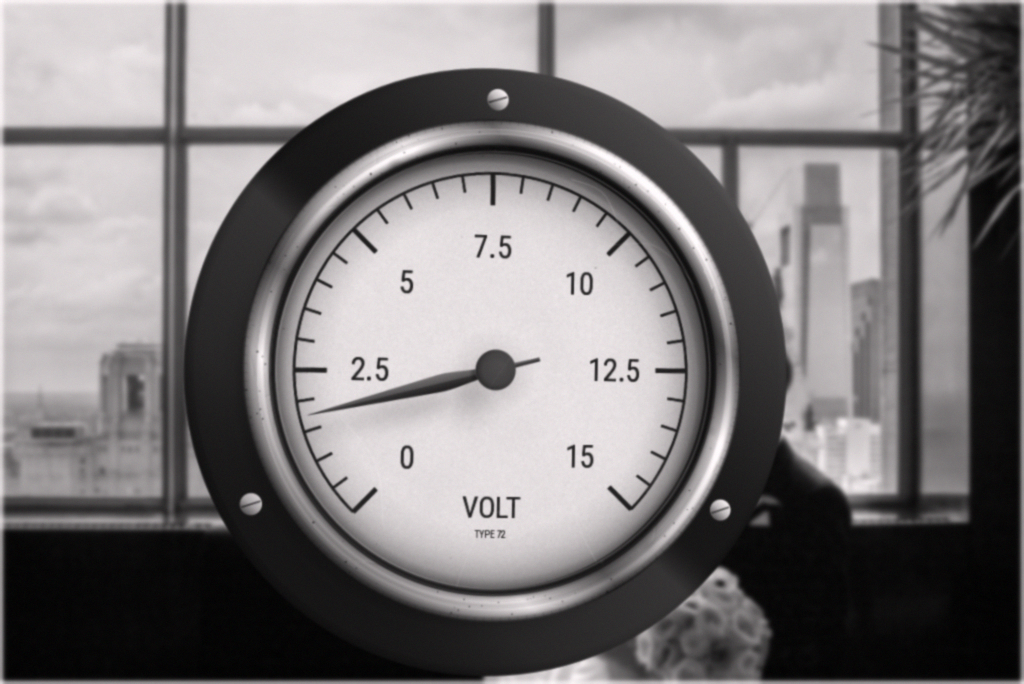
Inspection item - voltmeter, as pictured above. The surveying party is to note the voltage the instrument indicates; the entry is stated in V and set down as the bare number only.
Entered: 1.75
